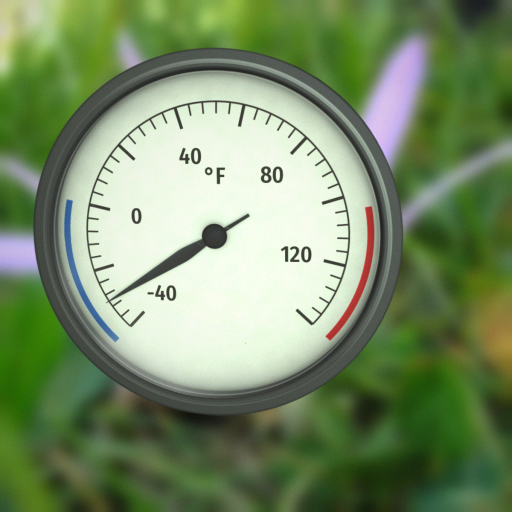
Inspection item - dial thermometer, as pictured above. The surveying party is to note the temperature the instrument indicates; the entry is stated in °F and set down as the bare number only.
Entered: -30
